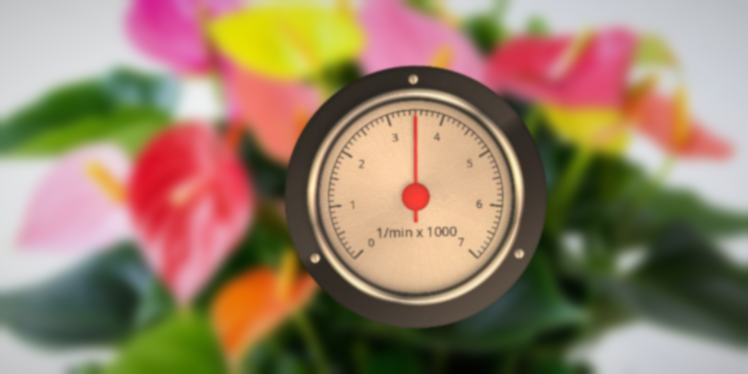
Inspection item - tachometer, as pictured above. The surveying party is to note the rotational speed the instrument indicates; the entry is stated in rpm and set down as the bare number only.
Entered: 3500
